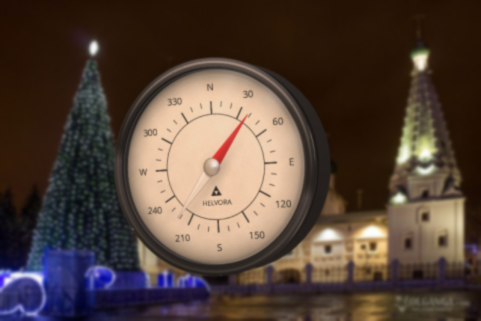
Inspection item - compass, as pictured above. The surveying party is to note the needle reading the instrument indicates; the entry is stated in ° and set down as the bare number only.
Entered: 40
